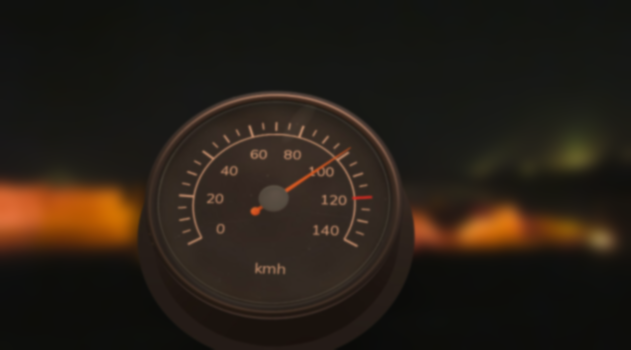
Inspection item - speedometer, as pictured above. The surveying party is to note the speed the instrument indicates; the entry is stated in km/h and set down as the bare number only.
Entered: 100
